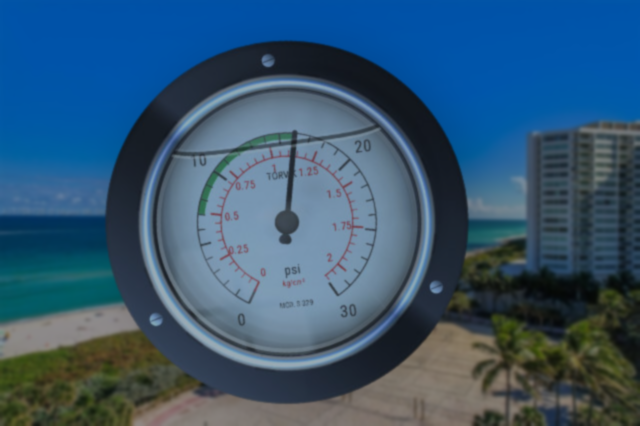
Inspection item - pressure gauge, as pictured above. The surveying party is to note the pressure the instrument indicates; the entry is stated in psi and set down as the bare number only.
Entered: 16
